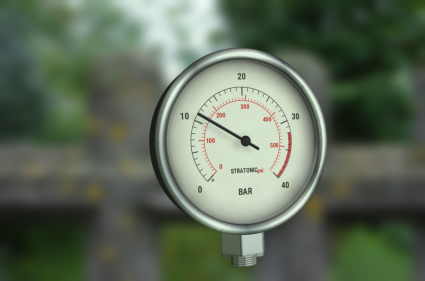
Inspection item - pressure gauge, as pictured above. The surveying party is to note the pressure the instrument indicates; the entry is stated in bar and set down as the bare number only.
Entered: 11
